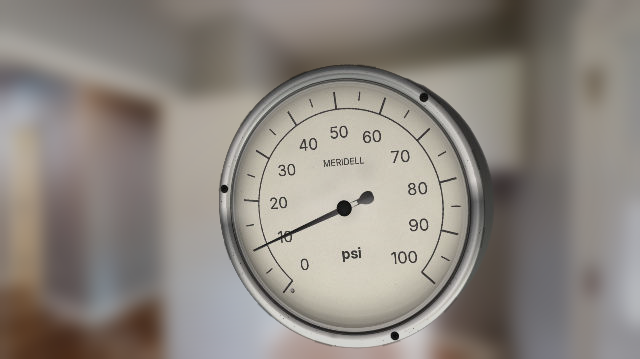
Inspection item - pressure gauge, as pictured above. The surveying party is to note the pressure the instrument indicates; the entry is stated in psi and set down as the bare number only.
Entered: 10
